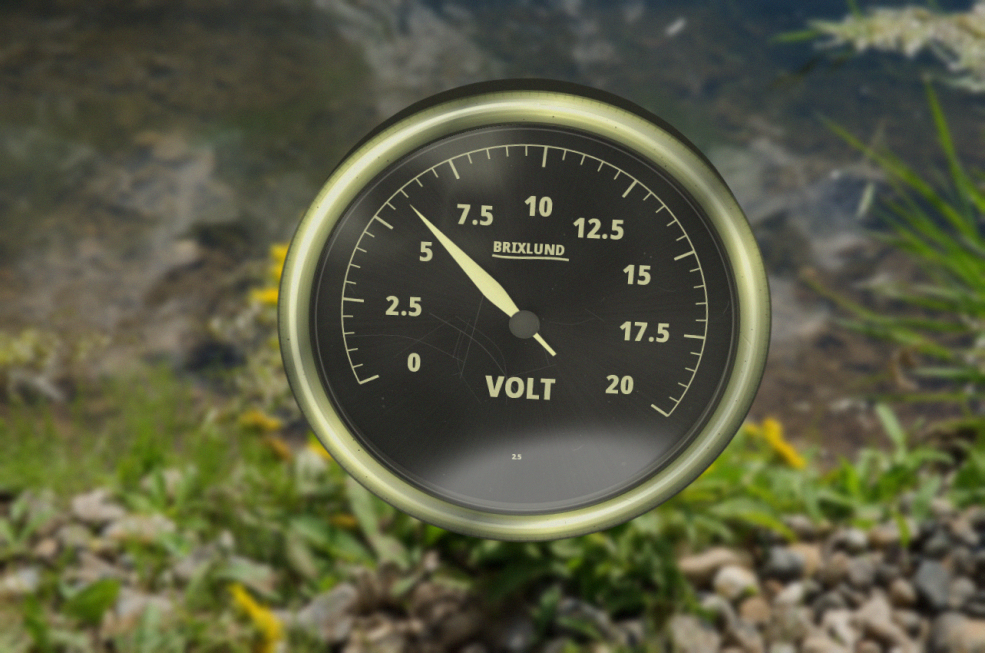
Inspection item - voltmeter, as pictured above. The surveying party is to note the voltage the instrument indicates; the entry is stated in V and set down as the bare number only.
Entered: 6
